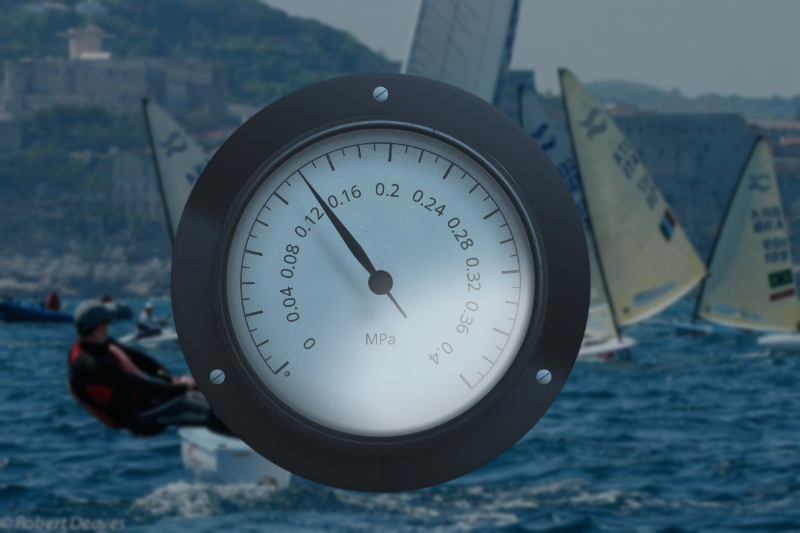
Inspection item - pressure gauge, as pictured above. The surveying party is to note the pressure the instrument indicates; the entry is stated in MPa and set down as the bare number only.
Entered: 0.14
